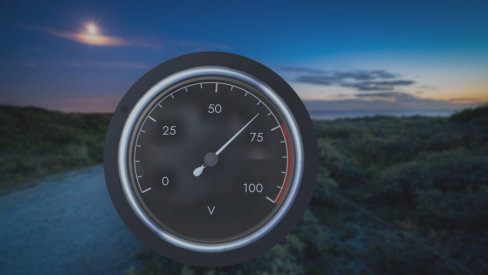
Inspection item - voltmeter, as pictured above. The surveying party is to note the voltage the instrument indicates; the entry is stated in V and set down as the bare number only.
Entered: 67.5
